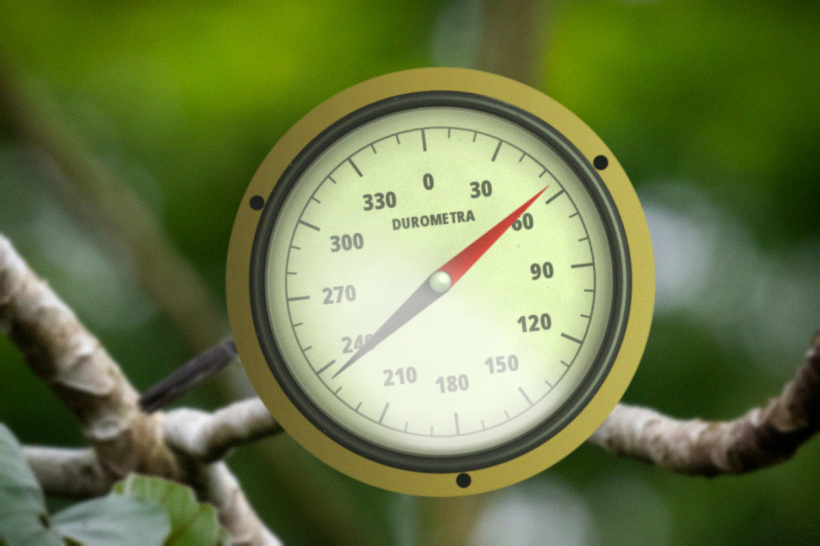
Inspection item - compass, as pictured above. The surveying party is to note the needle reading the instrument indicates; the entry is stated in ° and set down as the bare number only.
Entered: 55
